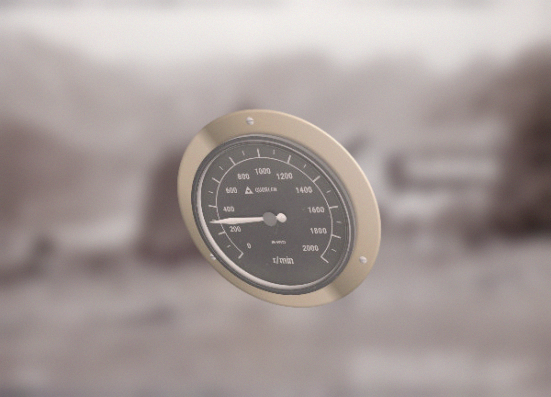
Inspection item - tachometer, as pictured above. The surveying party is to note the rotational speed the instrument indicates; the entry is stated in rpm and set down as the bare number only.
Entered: 300
